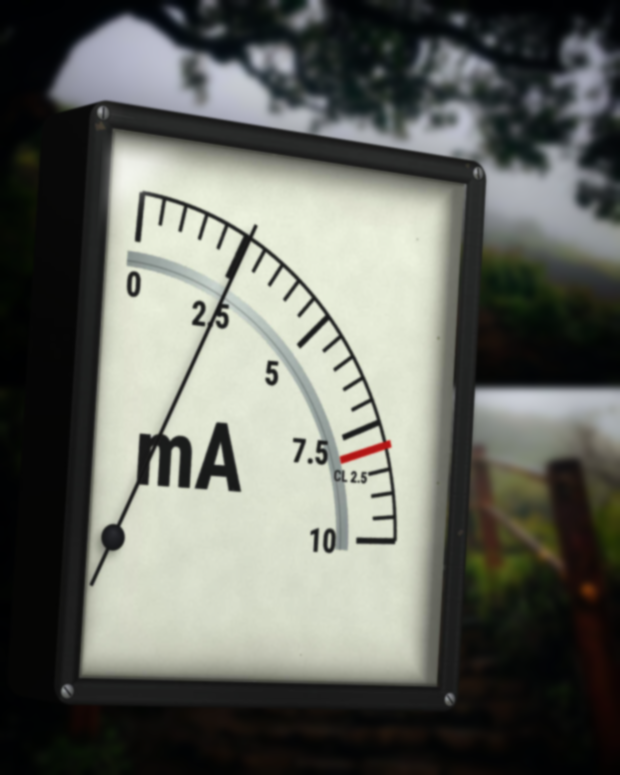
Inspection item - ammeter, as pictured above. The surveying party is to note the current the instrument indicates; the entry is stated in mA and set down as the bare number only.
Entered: 2.5
